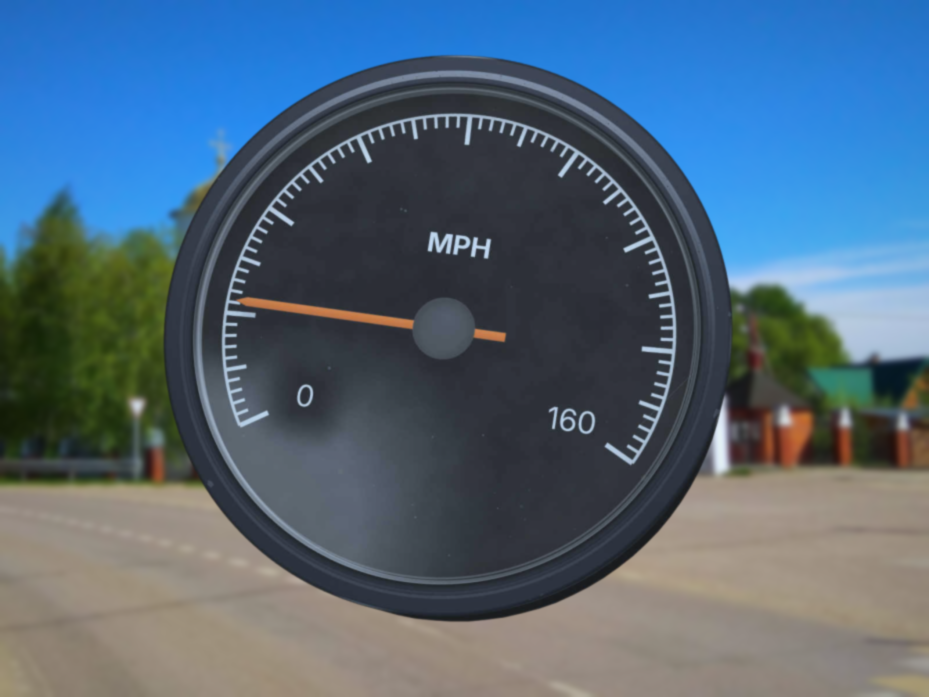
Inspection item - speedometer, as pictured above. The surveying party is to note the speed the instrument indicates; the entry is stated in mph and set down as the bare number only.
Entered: 22
